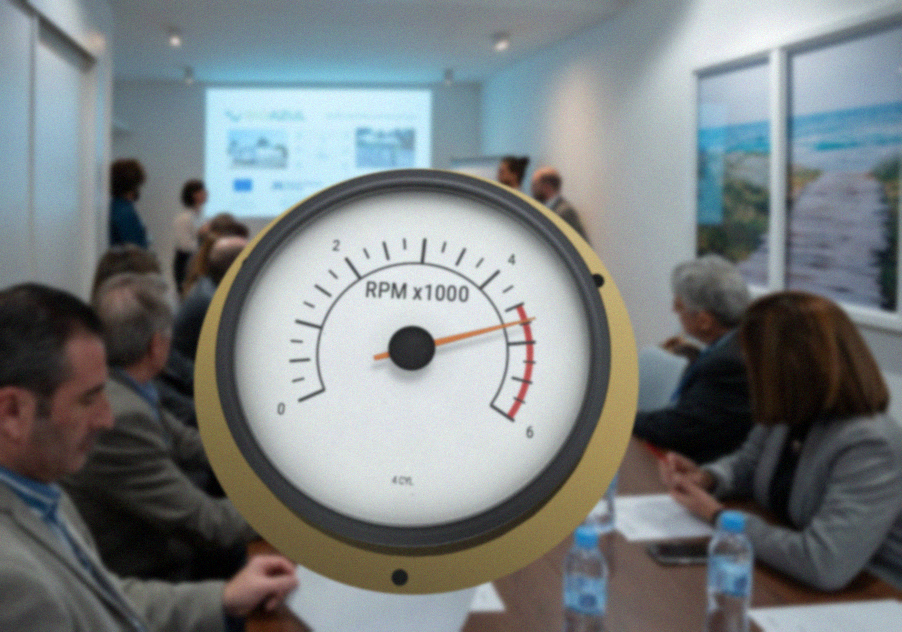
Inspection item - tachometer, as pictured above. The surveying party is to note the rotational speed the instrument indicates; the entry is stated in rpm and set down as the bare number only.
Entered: 4750
